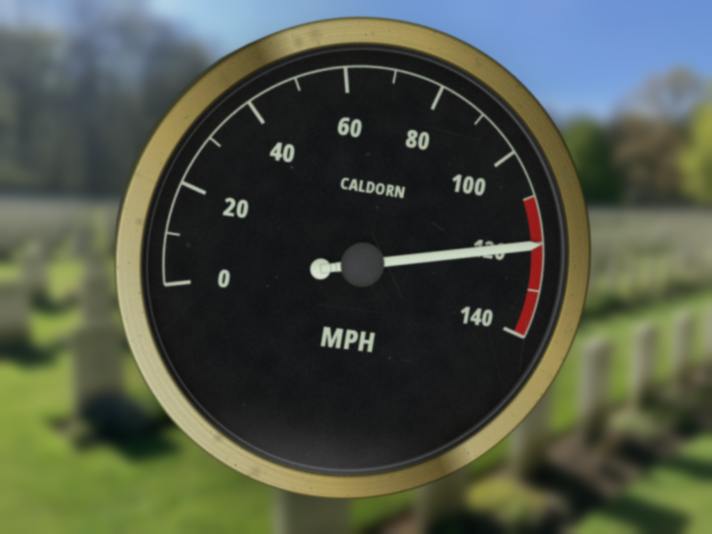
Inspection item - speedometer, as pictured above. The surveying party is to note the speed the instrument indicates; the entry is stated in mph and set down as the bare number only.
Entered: 120
